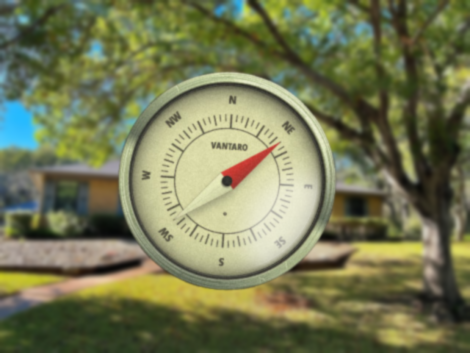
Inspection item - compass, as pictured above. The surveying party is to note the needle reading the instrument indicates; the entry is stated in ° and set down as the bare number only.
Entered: 50
